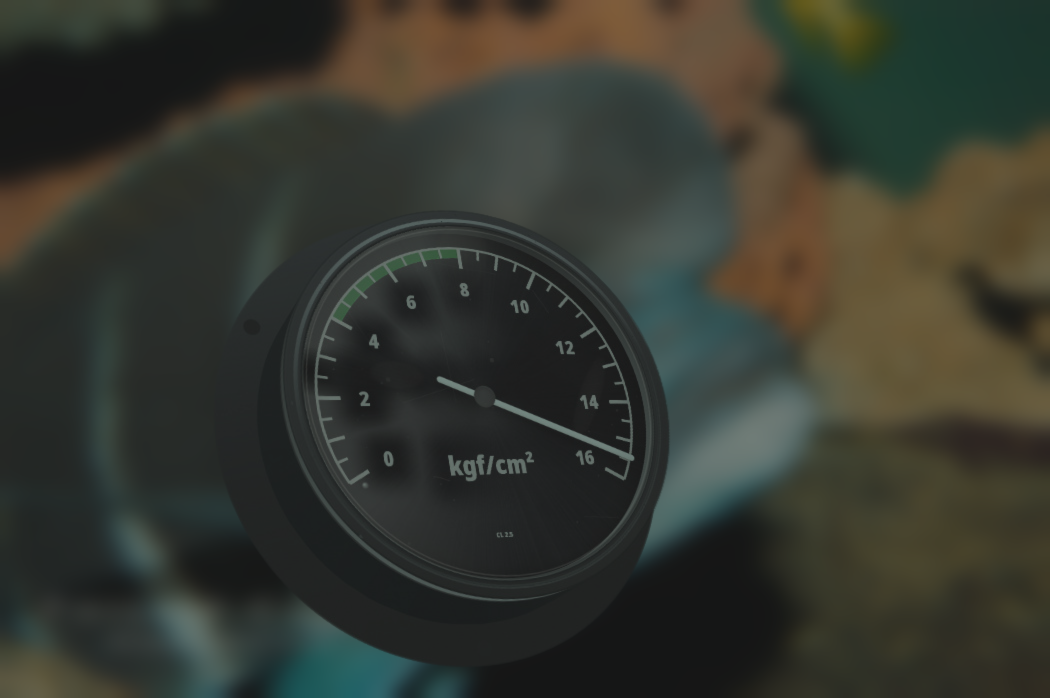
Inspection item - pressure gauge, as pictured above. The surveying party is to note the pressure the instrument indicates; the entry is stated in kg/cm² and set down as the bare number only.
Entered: 15.5
